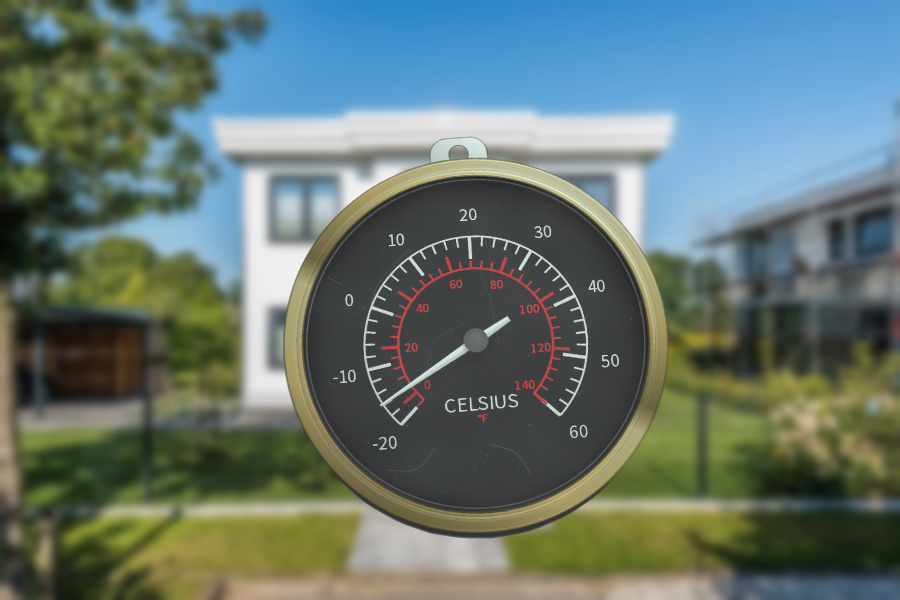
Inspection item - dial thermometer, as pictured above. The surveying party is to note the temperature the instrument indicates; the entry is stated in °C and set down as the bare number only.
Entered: -16
